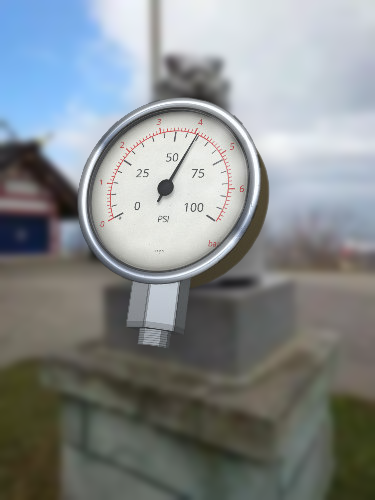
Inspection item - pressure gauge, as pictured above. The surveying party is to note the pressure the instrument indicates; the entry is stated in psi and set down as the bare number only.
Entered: 60
